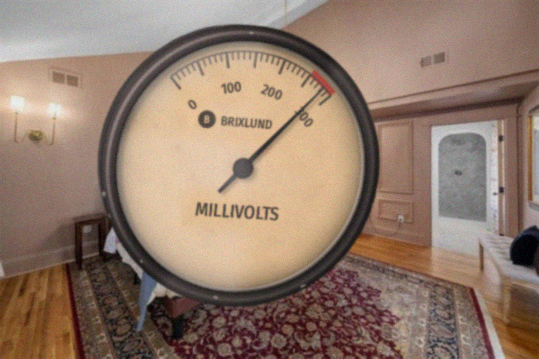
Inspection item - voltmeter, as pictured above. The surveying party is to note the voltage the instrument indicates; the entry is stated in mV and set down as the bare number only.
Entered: 280
